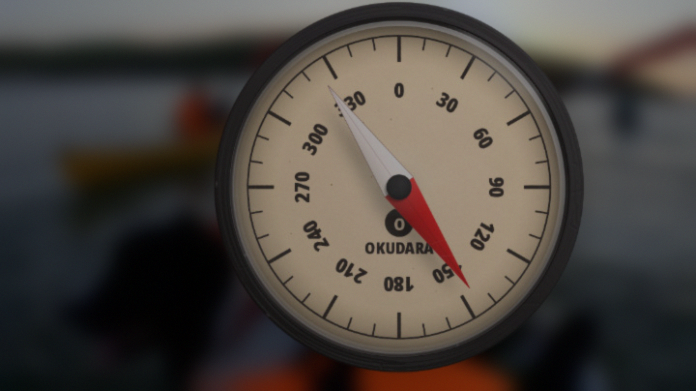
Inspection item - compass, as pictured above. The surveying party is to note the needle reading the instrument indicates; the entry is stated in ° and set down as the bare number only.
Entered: 145
